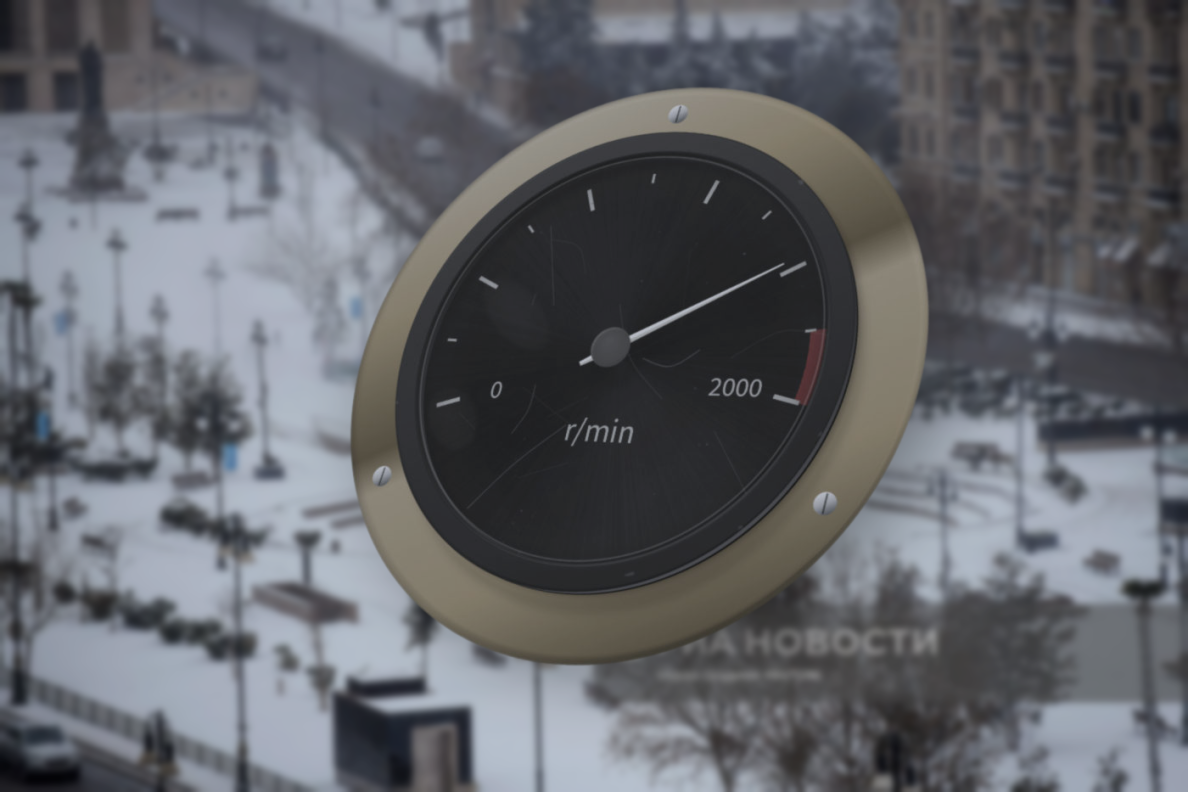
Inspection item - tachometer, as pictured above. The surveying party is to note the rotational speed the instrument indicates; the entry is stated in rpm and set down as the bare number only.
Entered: 1600
